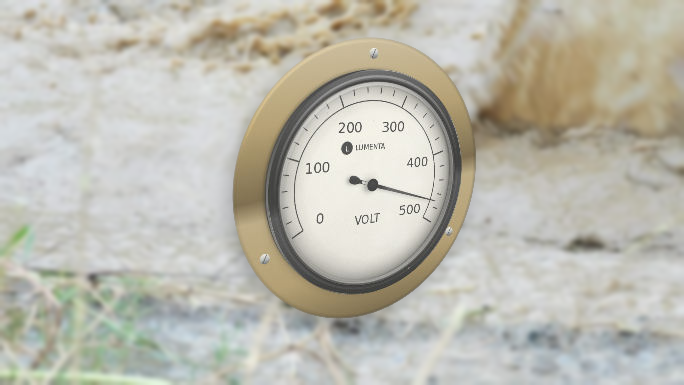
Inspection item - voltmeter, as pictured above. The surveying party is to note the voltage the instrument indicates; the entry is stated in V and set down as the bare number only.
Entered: 470
